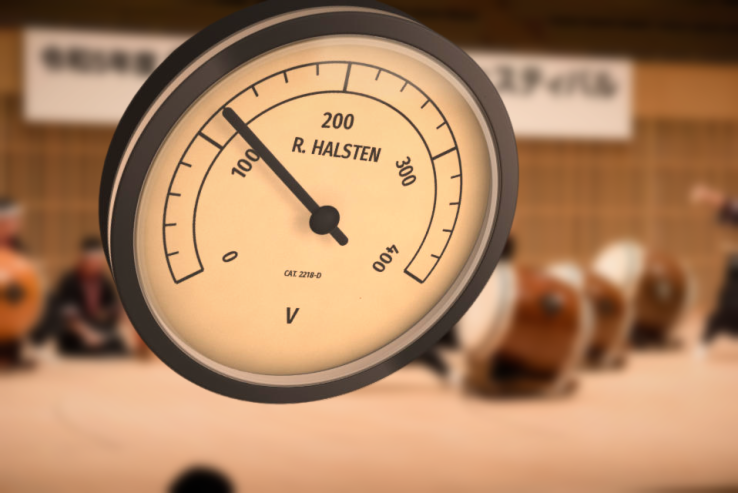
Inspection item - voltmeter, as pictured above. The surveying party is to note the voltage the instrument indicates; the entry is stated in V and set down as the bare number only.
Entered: 120
